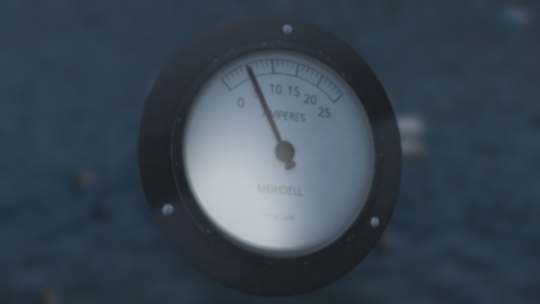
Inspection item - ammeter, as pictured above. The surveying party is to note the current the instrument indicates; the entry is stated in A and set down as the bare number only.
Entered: 5
